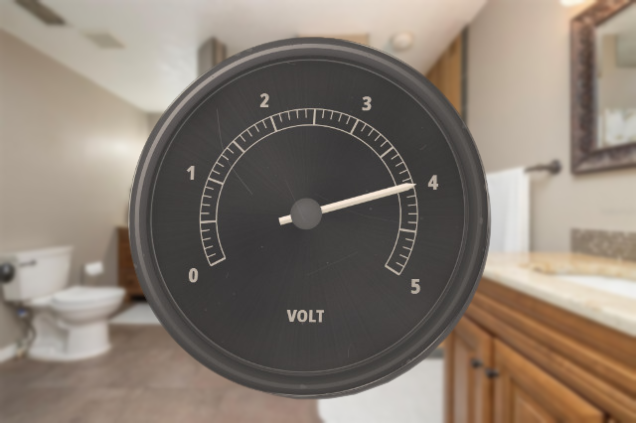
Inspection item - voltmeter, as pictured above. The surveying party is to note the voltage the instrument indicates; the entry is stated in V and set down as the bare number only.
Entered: 4
